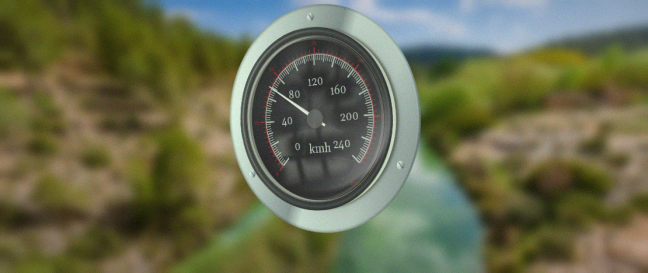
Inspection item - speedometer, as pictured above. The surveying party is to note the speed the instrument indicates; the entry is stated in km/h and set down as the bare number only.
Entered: 70
